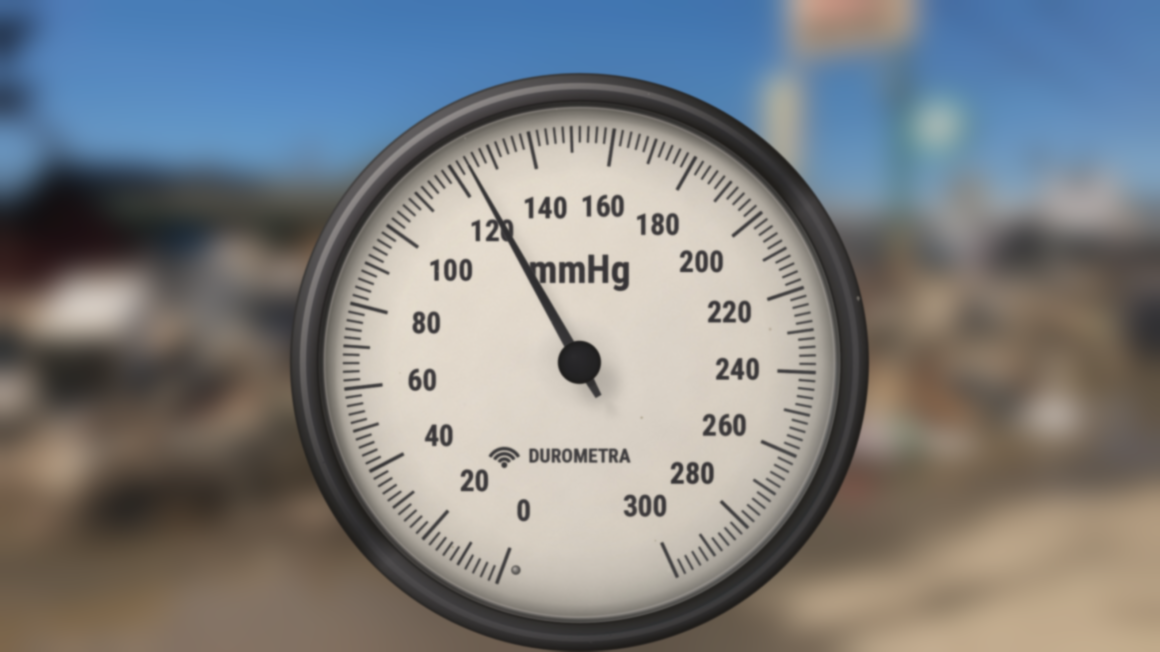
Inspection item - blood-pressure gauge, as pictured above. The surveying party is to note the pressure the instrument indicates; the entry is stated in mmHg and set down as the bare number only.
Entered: 124
